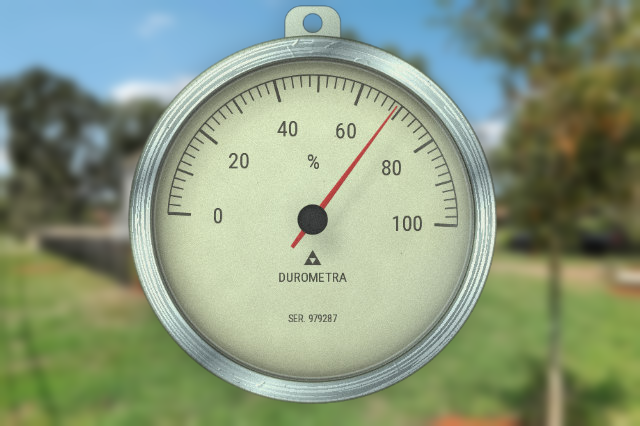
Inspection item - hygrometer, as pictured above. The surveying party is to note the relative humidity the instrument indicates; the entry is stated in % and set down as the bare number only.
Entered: 69
